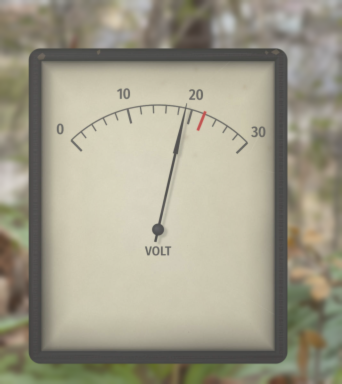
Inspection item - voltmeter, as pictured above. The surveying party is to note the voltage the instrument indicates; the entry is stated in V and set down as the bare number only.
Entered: 19
